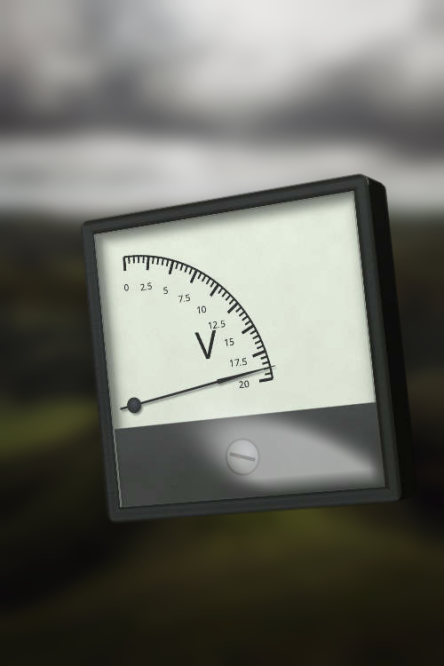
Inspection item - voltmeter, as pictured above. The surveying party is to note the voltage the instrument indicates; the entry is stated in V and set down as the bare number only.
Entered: 19
